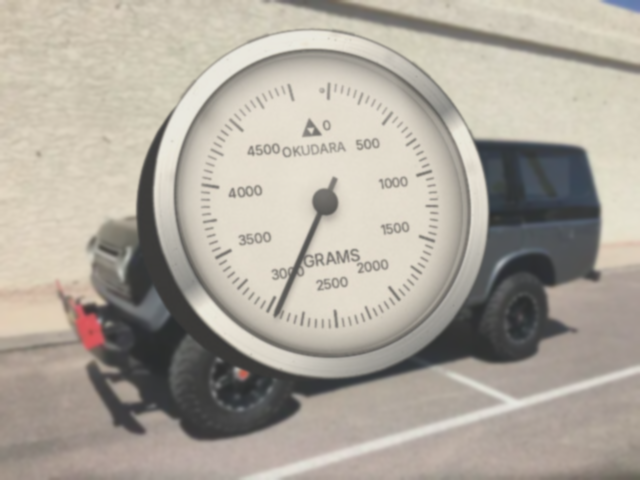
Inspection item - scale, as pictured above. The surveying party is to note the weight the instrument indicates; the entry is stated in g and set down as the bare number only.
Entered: 2950
